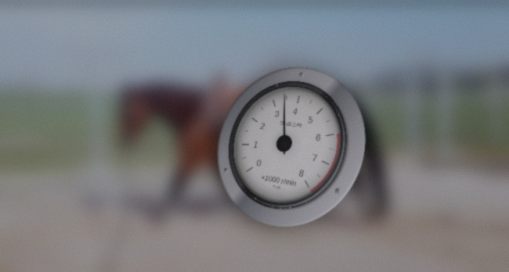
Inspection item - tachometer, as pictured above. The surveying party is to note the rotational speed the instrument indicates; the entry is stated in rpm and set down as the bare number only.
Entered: 3500
